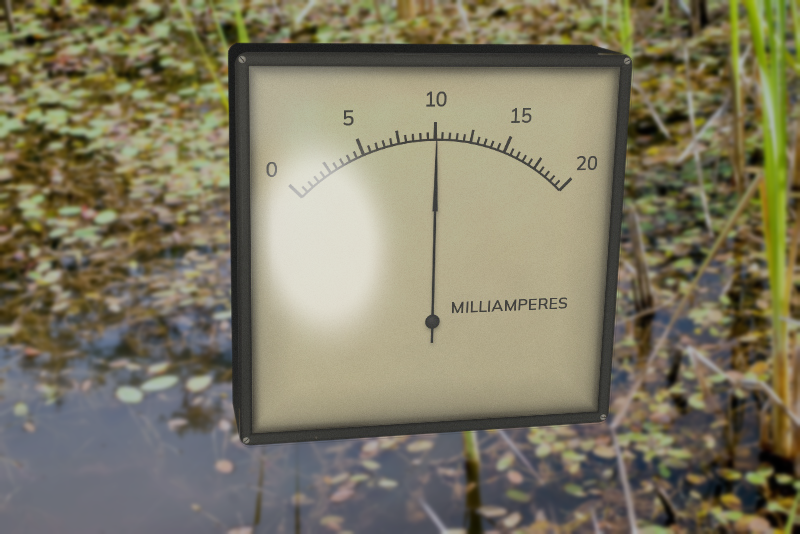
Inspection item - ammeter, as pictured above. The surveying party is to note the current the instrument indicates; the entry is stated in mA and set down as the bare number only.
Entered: 10
